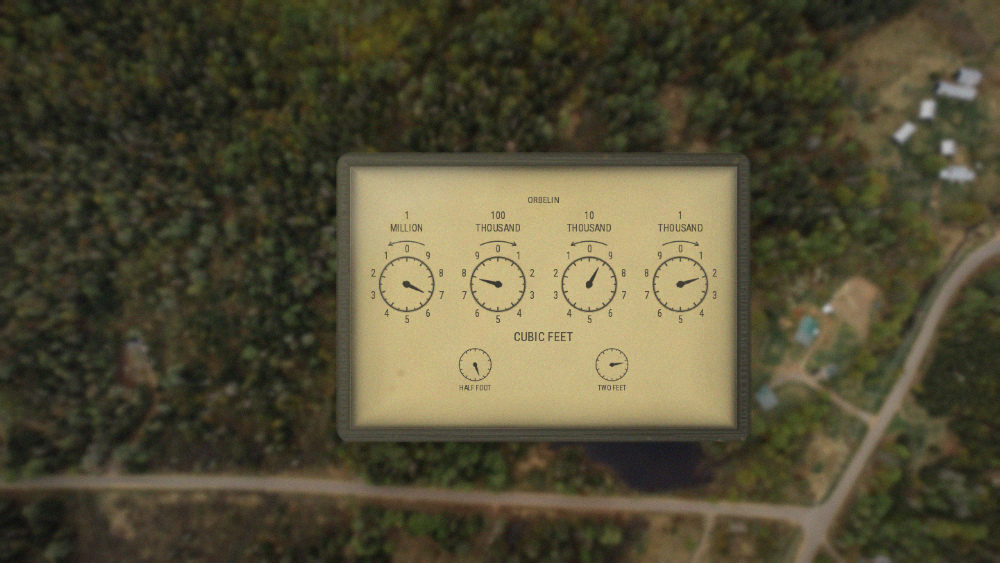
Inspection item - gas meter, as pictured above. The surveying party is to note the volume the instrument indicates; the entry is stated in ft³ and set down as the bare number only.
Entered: 679200
